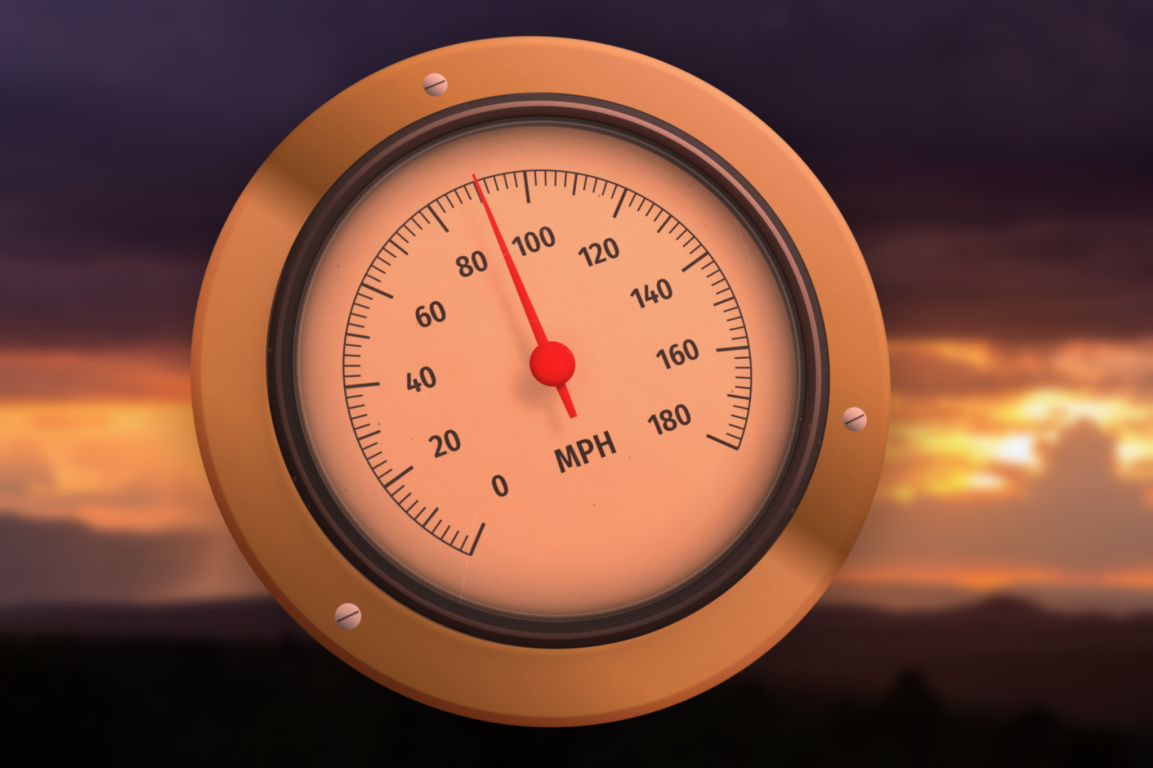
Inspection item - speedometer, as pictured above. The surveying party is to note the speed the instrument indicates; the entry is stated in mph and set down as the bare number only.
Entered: 90
